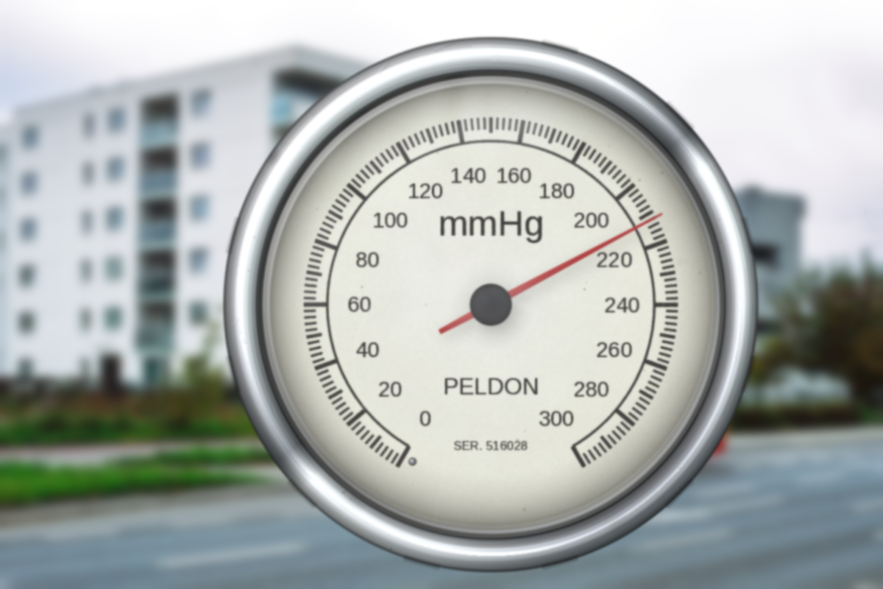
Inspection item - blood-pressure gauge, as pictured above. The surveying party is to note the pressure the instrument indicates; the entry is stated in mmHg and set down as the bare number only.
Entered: 212
